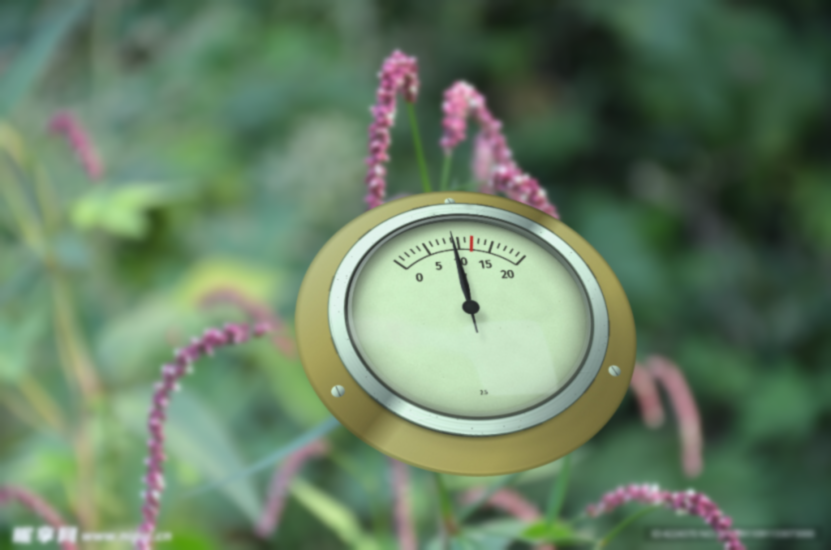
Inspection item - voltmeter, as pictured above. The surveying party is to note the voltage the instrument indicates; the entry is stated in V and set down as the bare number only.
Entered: 9
